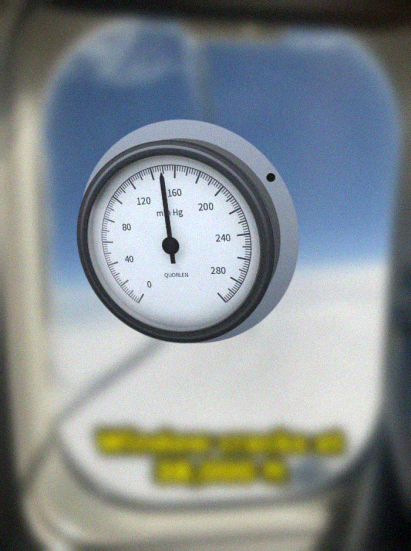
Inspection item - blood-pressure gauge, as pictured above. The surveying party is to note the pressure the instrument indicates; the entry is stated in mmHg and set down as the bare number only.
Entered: 150
